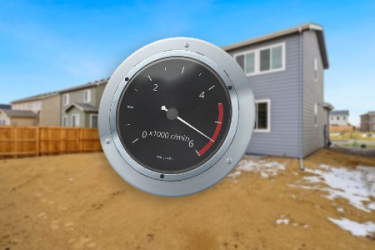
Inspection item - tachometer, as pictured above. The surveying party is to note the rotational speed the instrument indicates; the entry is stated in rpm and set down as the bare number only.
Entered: 5500
